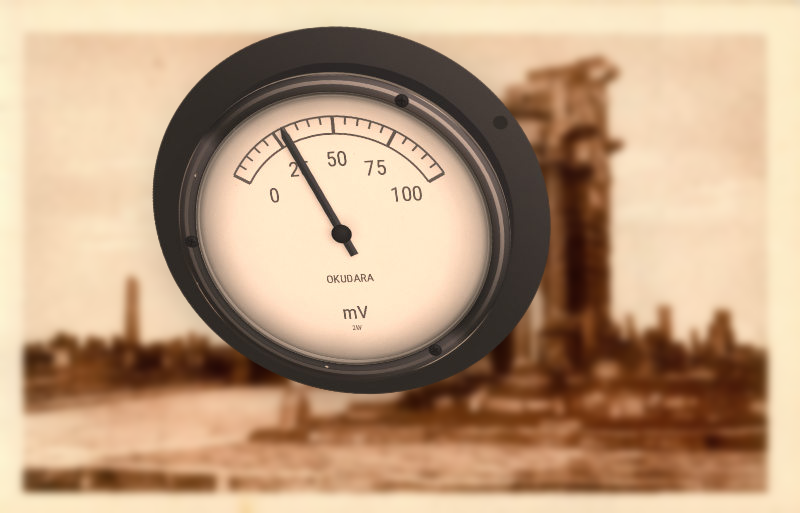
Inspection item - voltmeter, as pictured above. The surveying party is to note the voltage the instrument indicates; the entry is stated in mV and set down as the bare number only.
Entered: 30
